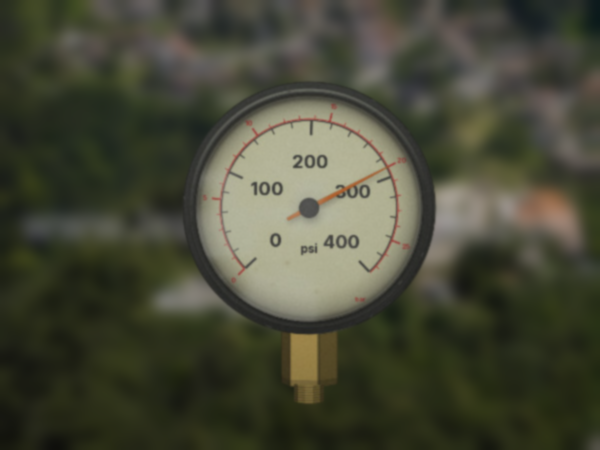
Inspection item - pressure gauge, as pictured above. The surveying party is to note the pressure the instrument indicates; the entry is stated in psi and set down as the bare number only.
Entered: 290
